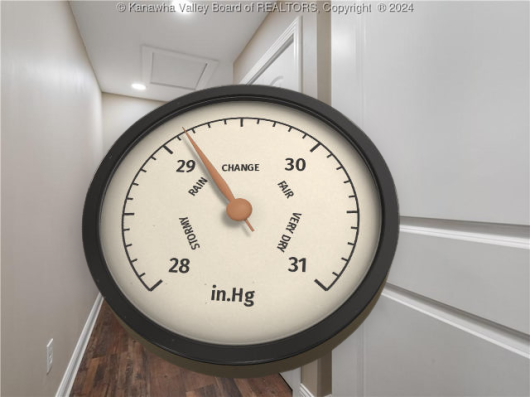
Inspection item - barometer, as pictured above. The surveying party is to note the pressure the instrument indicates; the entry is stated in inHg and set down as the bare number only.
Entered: 29.15
